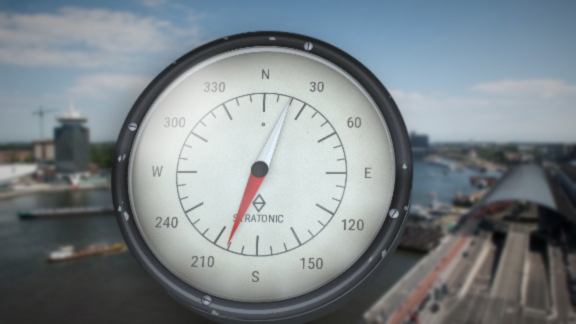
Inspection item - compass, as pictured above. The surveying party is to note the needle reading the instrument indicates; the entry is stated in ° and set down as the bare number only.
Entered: 200
